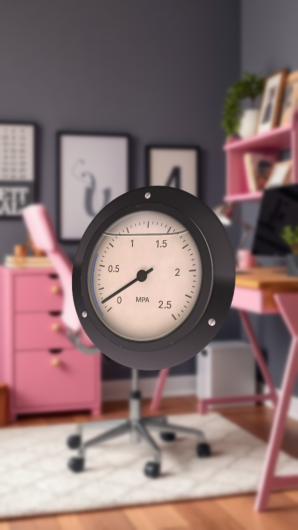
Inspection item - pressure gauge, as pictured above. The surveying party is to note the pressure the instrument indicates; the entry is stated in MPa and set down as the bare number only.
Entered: 0.1
